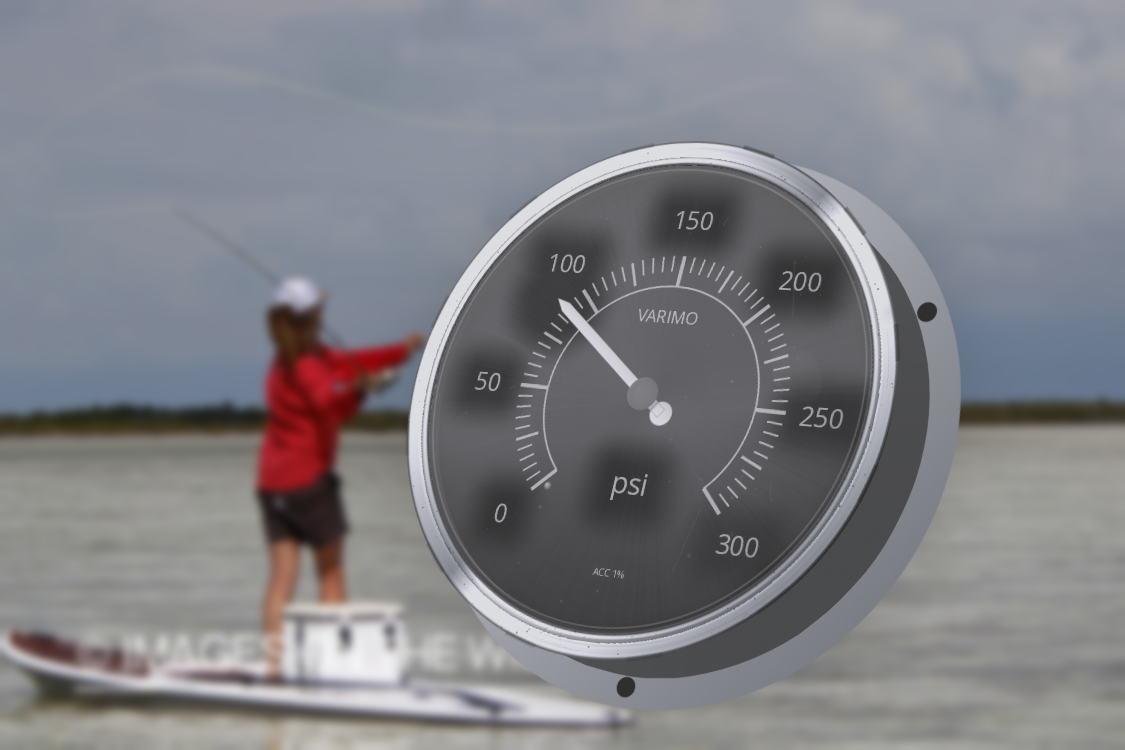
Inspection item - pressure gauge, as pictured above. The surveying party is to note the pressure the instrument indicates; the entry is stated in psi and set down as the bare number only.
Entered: 90
